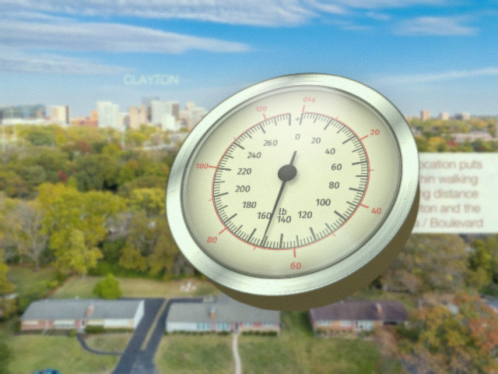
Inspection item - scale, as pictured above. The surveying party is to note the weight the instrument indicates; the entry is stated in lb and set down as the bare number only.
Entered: 150
